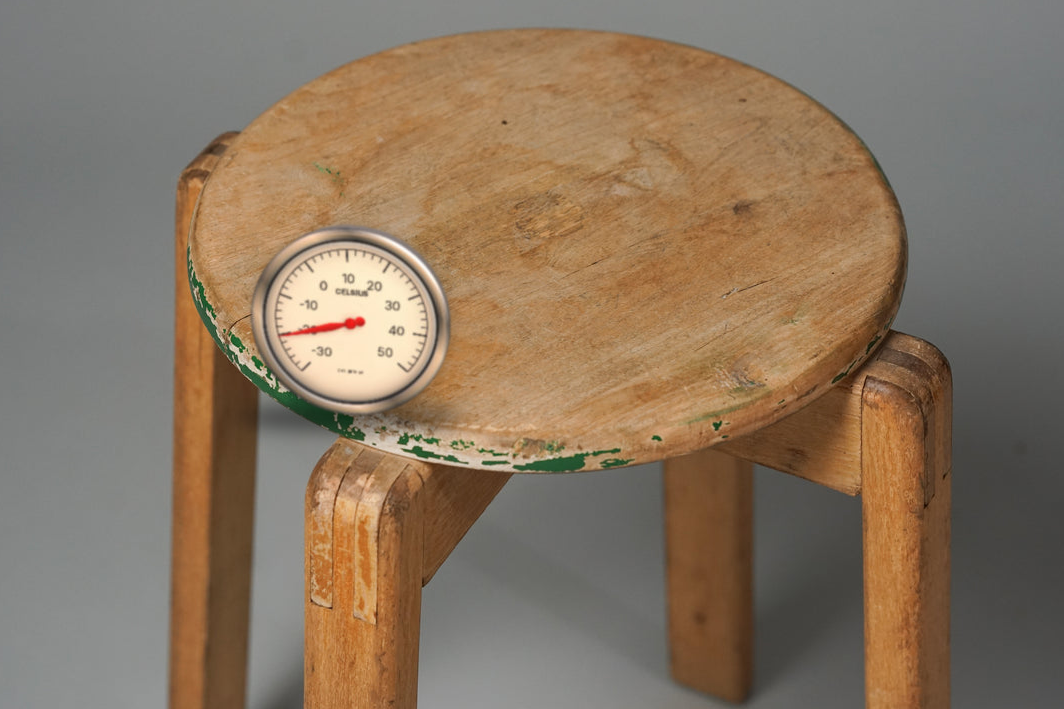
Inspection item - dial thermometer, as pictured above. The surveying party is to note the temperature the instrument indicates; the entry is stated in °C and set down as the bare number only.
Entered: -20
